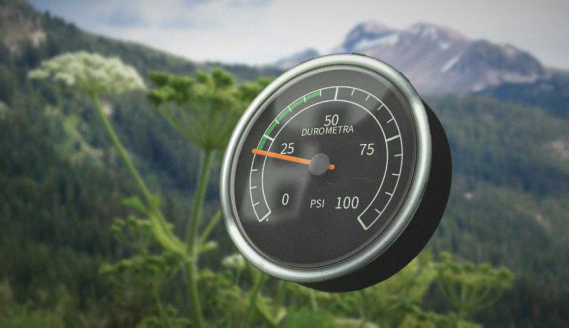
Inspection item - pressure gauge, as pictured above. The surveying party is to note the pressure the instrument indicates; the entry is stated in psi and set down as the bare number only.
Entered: 20
